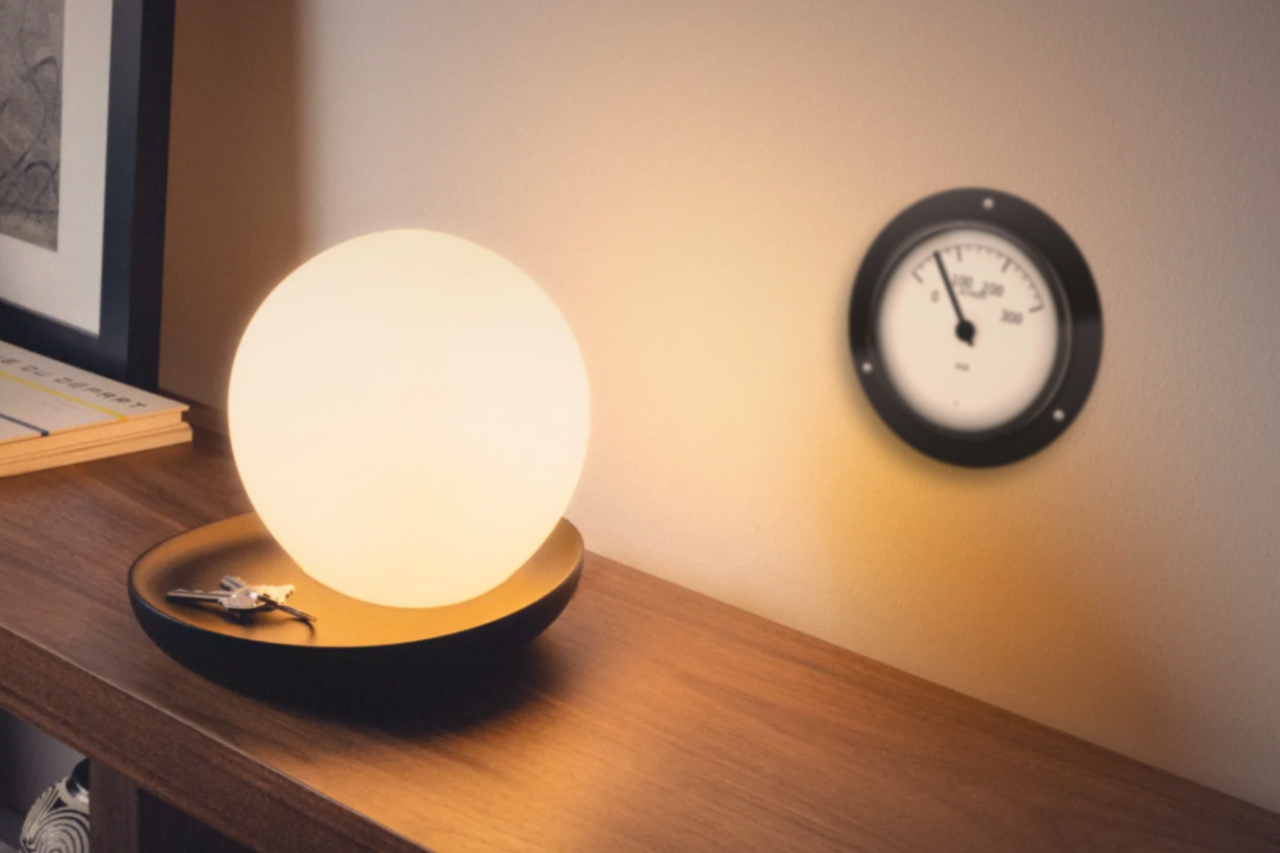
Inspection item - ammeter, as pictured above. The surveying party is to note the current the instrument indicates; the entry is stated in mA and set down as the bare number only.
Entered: 60
